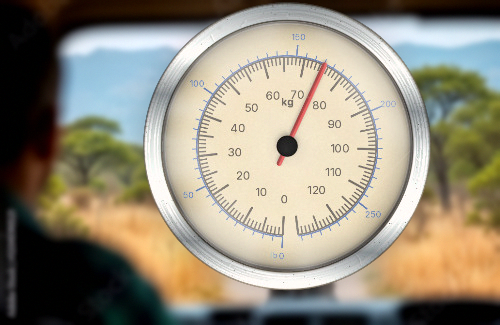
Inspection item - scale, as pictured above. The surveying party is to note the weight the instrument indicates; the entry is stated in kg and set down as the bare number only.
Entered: 75
